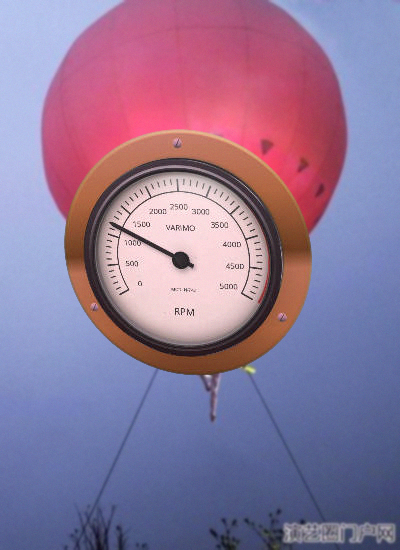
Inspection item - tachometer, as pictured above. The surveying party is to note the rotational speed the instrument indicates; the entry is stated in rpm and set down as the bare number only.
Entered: 1200
